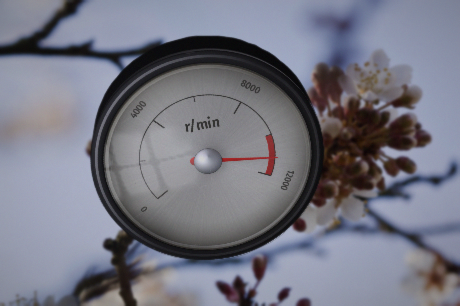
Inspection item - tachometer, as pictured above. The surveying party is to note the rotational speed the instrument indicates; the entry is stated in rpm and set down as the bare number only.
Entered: 11000
